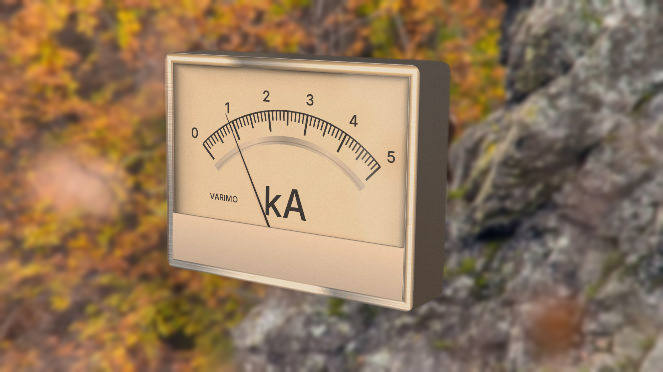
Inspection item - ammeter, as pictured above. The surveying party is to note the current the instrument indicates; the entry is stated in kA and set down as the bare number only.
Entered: 1
